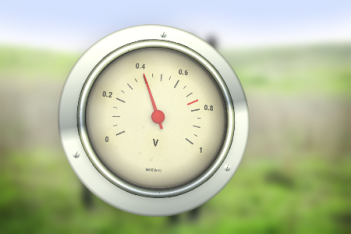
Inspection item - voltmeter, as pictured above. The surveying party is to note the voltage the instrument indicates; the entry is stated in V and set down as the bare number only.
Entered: 0.4
